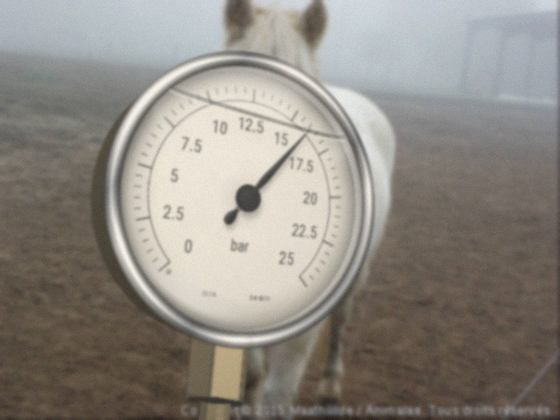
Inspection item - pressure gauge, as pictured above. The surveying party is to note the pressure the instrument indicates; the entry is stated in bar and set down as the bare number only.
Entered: 16
